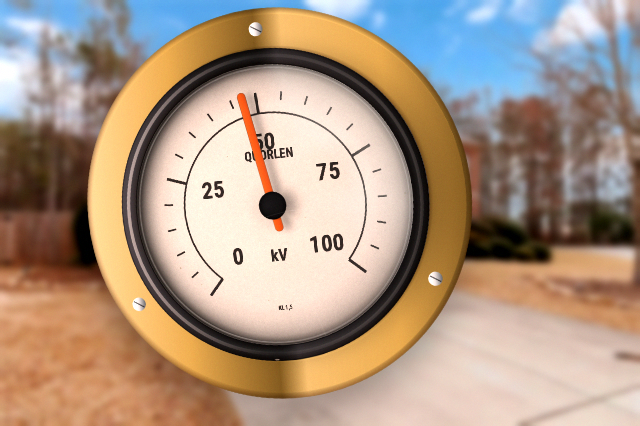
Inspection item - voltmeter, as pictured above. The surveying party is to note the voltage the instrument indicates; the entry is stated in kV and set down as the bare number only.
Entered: 47.5
